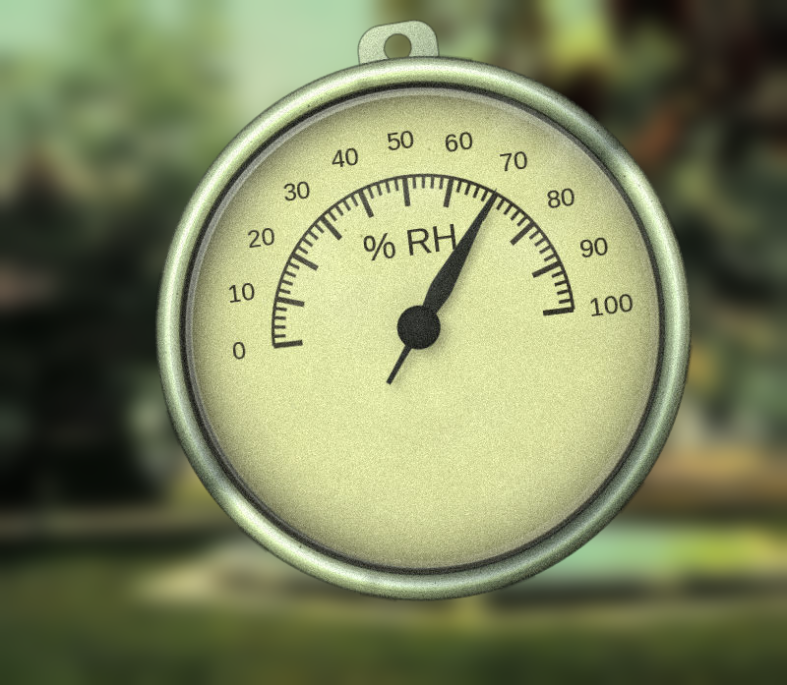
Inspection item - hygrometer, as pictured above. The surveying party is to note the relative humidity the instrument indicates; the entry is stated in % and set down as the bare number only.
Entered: 70
